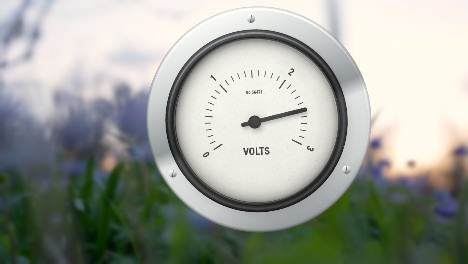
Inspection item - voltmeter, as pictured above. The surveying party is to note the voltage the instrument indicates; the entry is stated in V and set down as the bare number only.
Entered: 2.5
